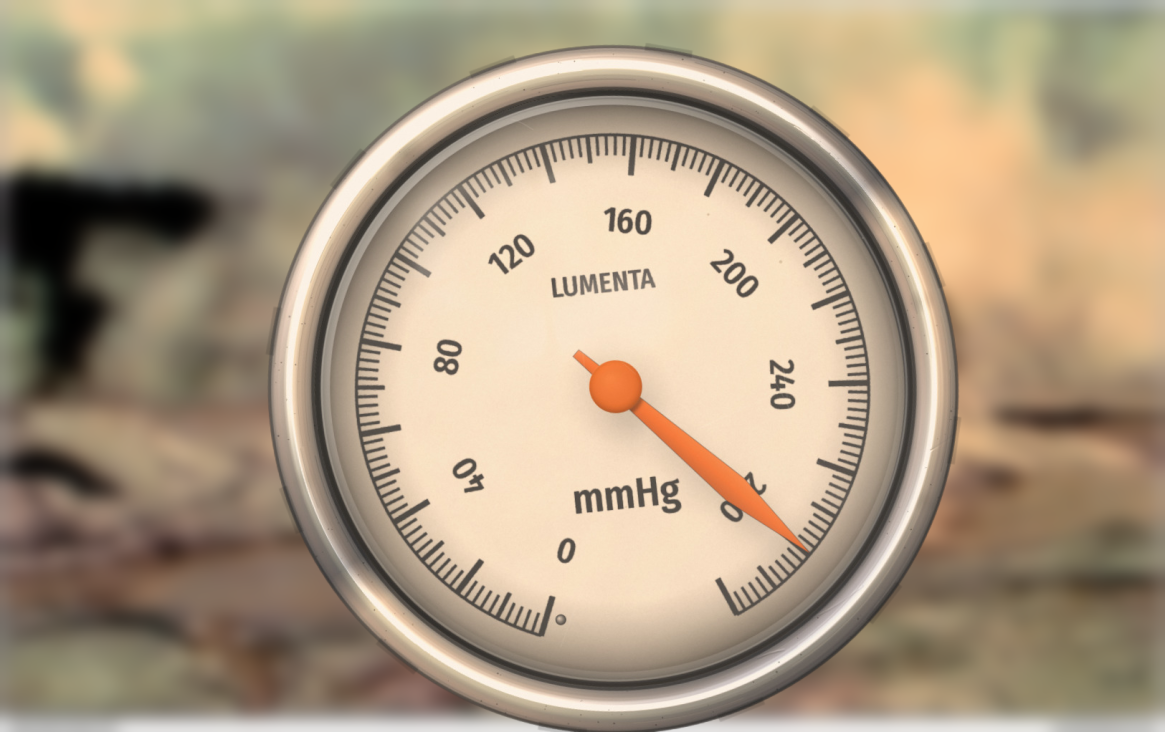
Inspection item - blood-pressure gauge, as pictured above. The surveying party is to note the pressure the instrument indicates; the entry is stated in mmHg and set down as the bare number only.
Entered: 280
